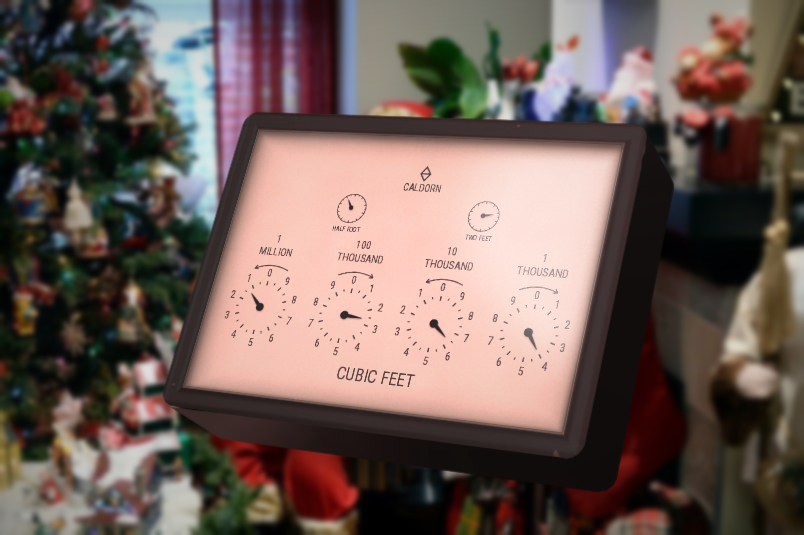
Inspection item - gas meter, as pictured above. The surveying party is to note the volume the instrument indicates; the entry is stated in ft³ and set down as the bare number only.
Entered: 126400
